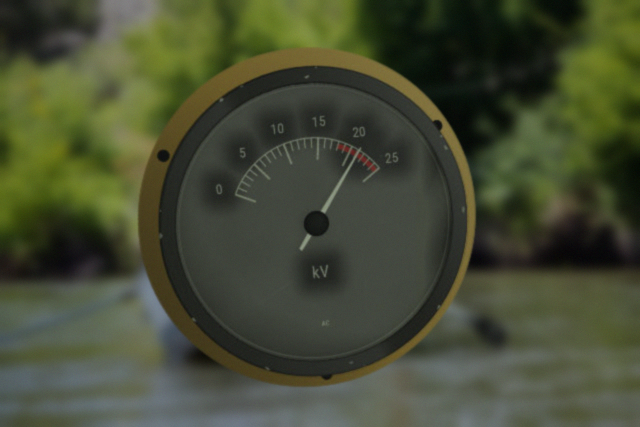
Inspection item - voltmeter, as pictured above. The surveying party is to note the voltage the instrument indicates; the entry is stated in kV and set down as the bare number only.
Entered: 21
